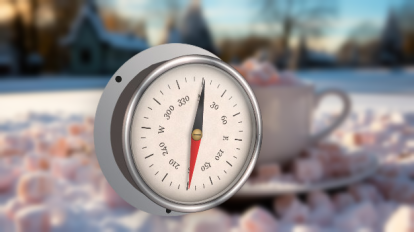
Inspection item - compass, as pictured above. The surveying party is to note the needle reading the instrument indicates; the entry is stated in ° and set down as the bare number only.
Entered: 180
